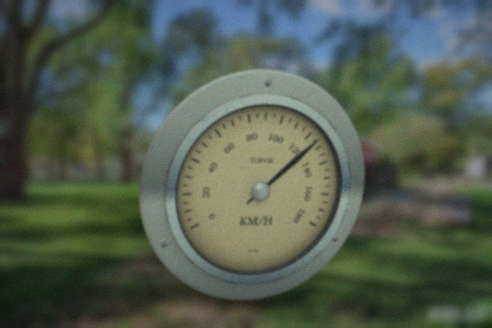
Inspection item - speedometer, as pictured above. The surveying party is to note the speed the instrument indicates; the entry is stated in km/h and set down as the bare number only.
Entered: 125
